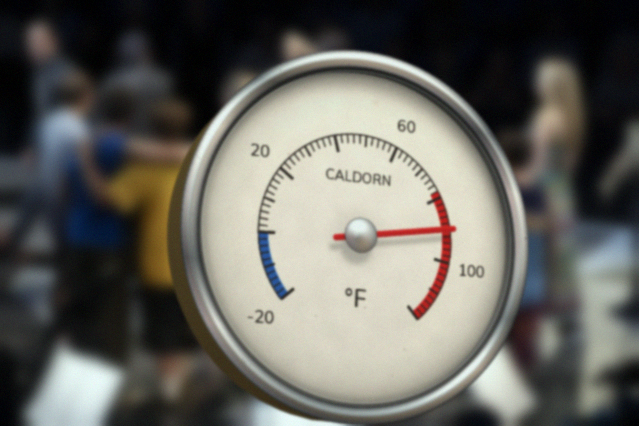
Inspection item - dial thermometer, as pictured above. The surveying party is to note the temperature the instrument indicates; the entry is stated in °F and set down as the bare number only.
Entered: 90
